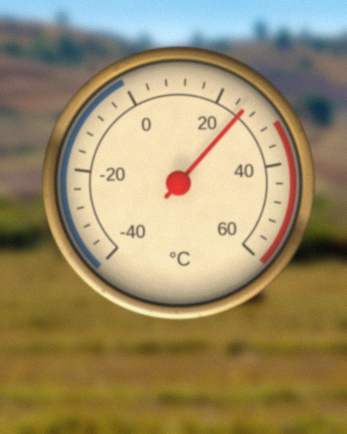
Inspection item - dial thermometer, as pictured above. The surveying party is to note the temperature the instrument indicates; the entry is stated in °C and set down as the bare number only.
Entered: 26
